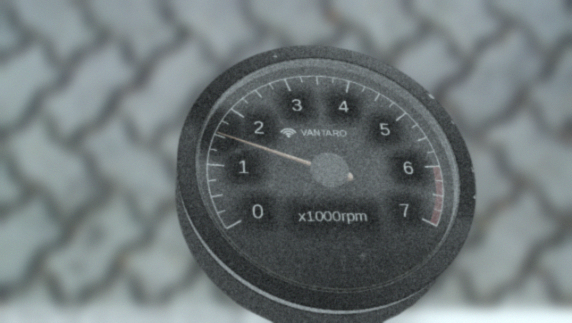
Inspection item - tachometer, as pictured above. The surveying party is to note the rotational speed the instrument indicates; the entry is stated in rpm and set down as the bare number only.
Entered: 1500
